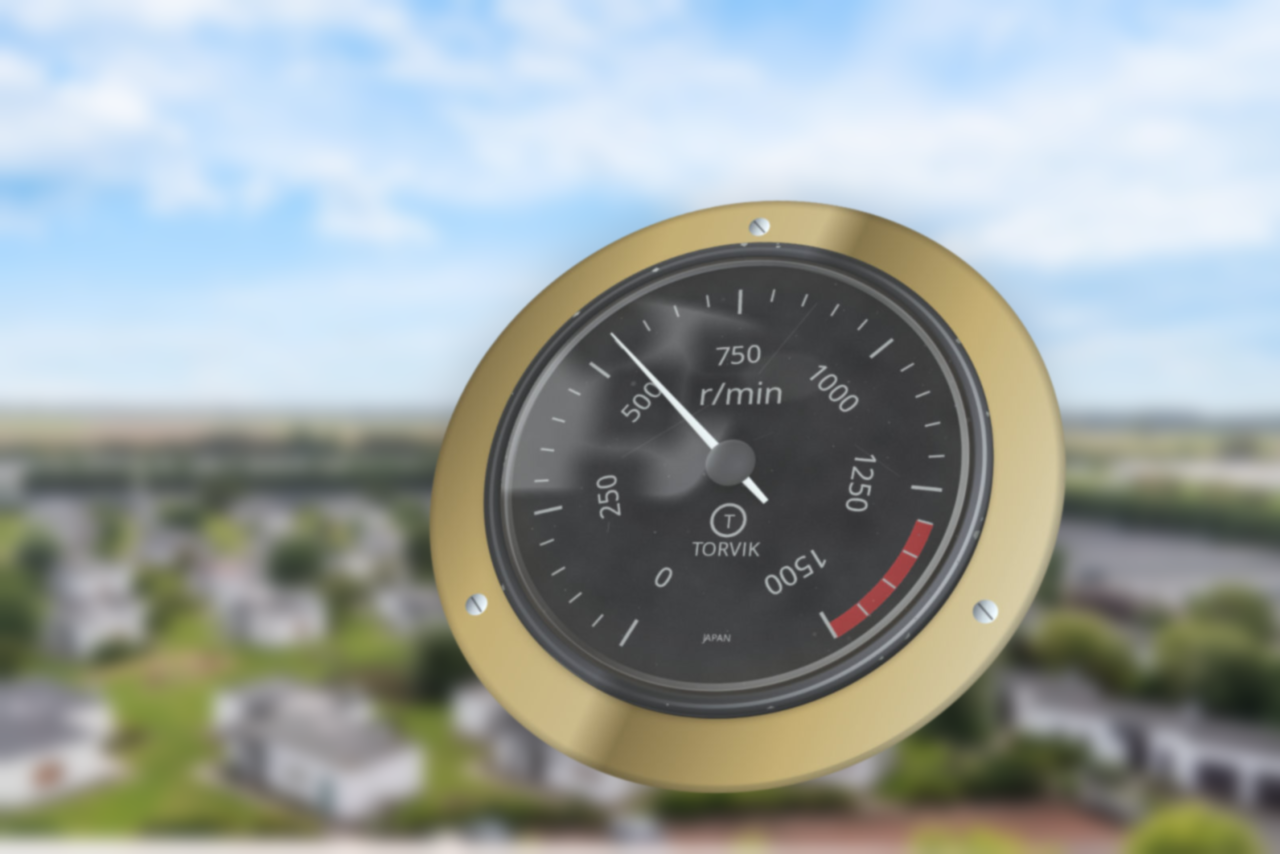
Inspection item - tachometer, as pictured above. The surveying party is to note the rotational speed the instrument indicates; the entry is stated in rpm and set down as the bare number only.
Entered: 550
